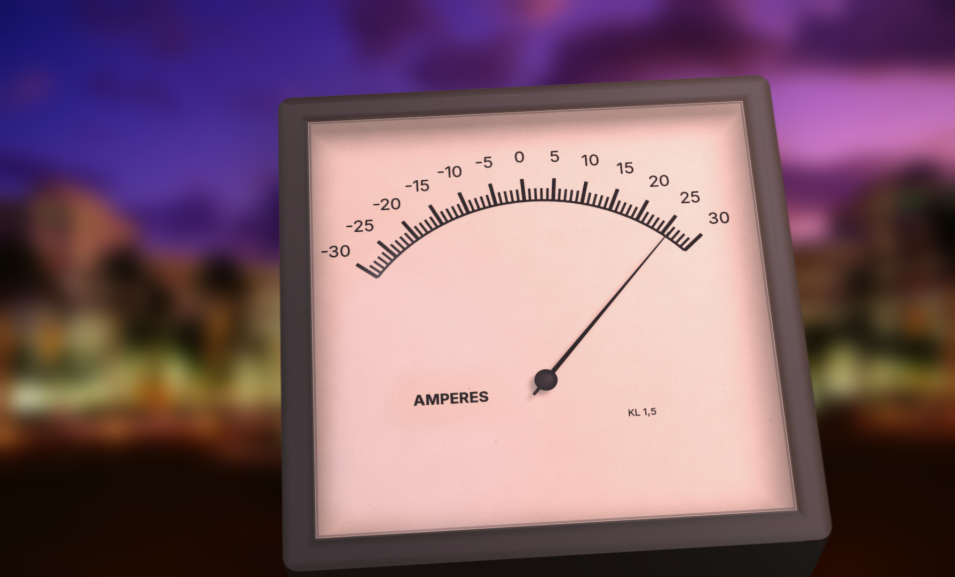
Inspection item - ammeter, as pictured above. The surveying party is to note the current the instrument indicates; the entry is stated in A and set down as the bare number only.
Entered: 26
